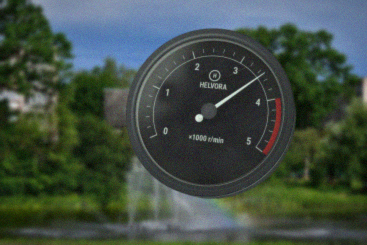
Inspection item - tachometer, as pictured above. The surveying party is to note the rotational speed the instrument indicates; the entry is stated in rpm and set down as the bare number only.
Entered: 3500
